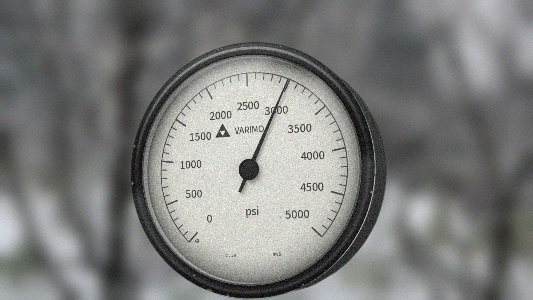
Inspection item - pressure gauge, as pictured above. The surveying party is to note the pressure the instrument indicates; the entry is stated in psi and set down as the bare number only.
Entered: 3000
